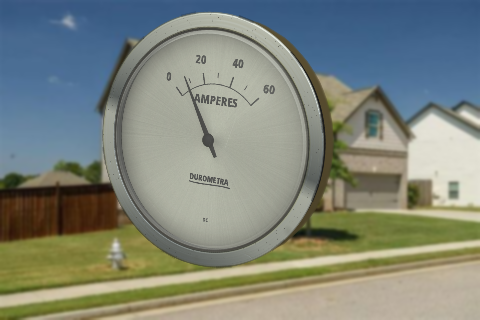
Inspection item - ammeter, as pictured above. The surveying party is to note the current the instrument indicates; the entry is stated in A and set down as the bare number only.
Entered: 10
